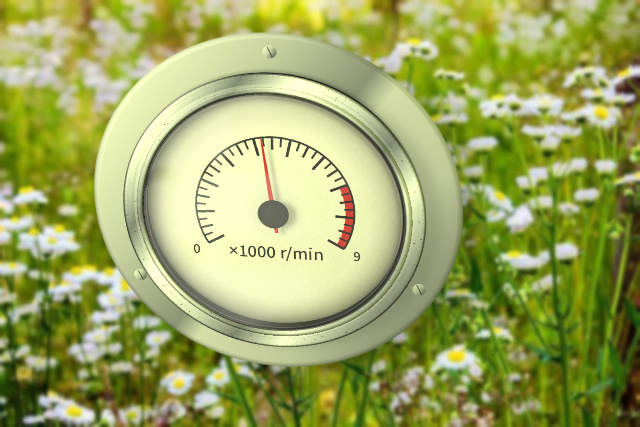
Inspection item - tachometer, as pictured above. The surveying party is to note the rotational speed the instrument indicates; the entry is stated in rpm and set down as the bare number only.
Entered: 4250
